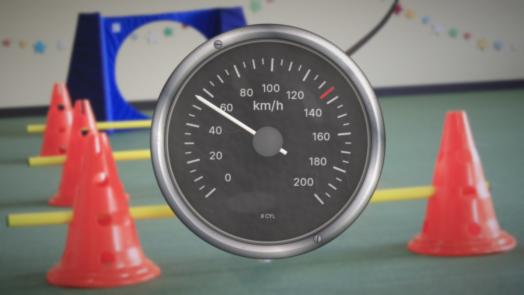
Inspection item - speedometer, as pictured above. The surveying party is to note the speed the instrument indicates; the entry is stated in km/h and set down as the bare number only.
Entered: 55
